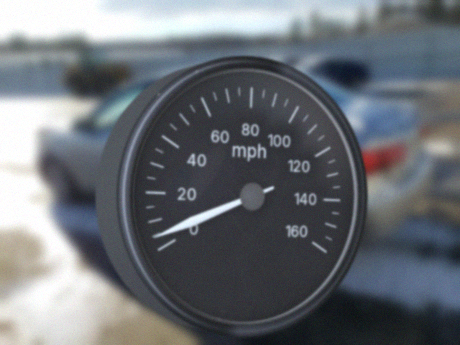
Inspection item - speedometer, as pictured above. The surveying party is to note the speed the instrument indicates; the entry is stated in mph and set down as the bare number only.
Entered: 5
